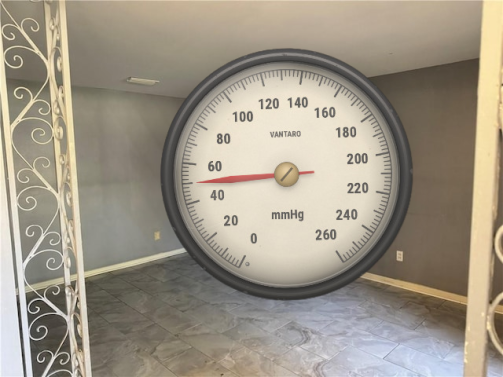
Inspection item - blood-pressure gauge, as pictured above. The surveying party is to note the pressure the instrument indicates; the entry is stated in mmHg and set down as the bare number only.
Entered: 50
